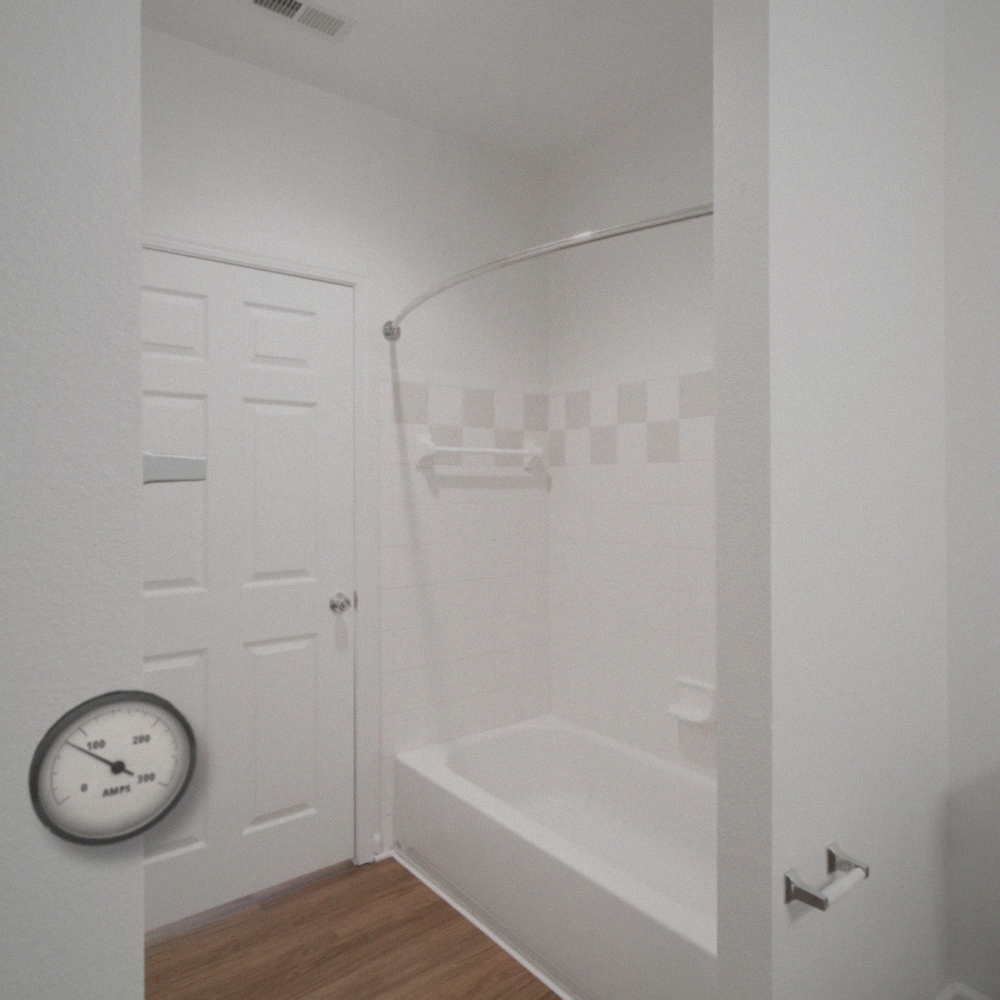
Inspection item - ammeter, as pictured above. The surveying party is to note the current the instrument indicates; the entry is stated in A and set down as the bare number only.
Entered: 80
